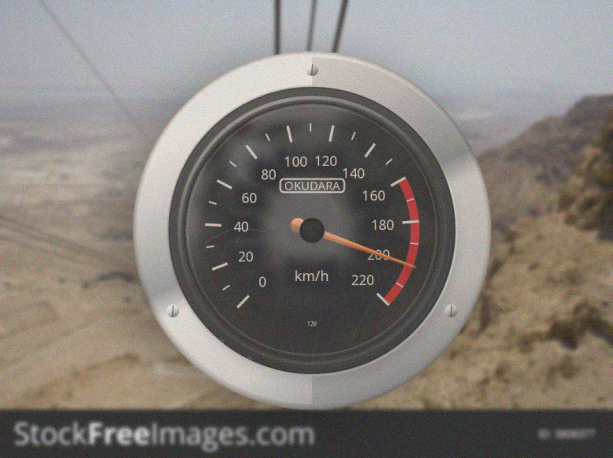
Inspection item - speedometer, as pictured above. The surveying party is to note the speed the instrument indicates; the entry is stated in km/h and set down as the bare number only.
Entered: 200
